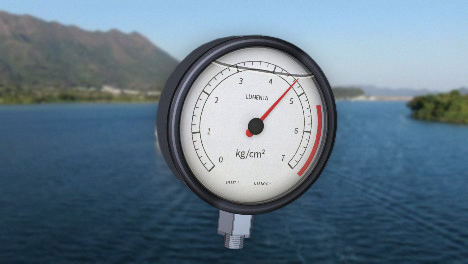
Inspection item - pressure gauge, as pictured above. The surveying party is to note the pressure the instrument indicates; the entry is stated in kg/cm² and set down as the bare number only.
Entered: 4.6
